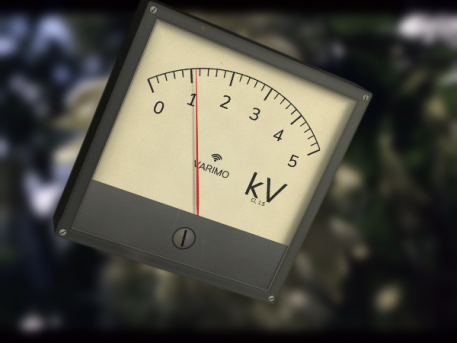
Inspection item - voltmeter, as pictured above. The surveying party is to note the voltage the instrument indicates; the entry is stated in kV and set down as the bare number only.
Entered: 1.1
